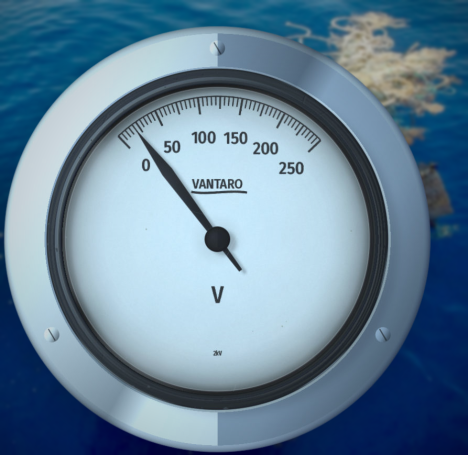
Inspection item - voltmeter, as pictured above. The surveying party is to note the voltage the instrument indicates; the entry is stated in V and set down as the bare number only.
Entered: 20
